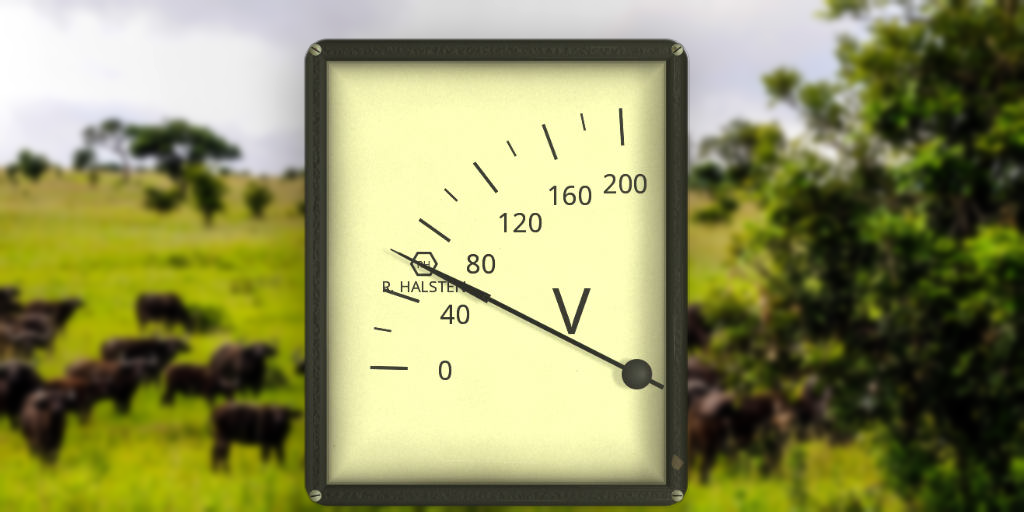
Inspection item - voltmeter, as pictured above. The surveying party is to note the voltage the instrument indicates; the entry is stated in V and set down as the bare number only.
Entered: 60
